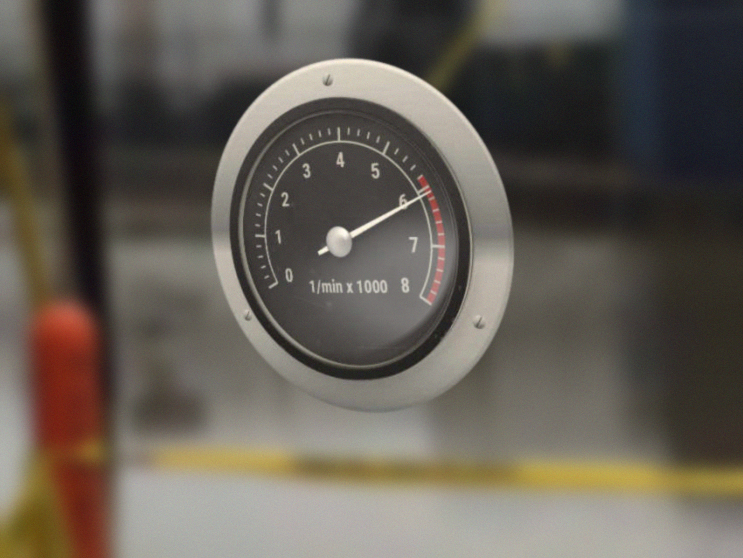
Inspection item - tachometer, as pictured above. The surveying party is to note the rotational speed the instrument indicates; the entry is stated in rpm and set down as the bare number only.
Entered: 6100
